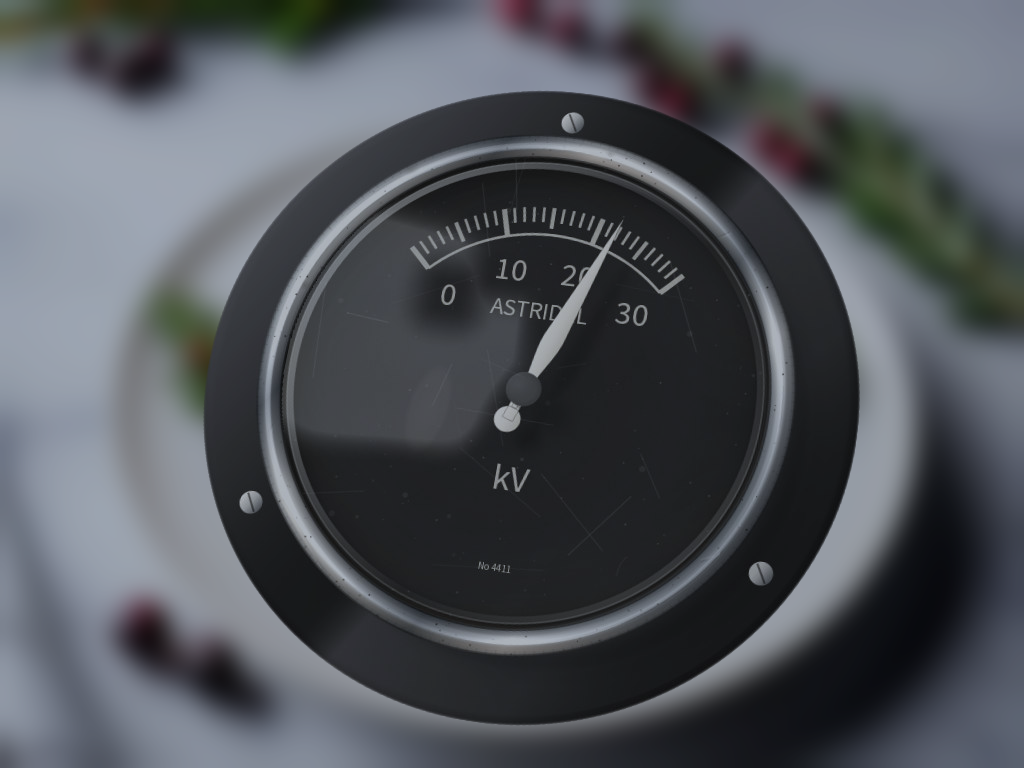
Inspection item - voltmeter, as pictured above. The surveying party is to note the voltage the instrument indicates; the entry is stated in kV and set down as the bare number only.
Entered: 22
